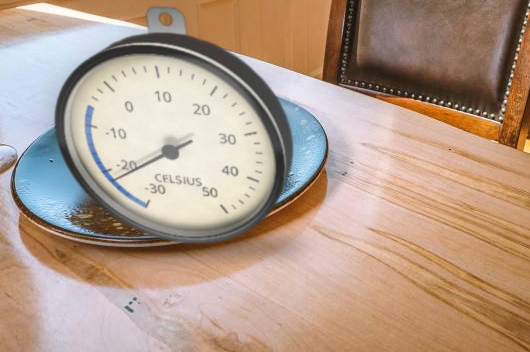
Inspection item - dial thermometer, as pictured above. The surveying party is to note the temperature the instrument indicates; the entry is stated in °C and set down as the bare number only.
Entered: -22
